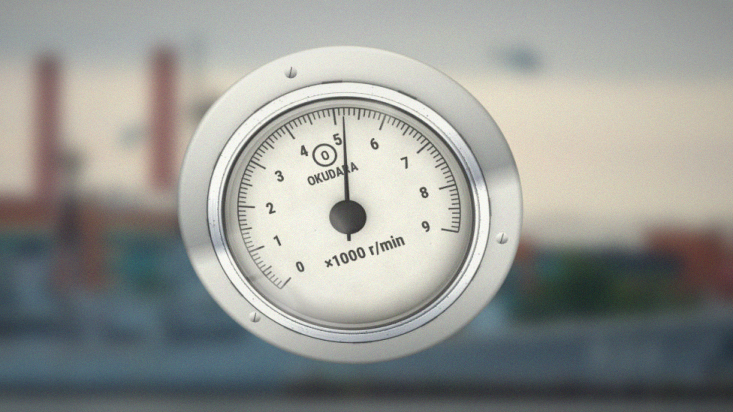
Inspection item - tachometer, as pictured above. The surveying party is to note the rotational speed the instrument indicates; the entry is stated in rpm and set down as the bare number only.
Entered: 5200
